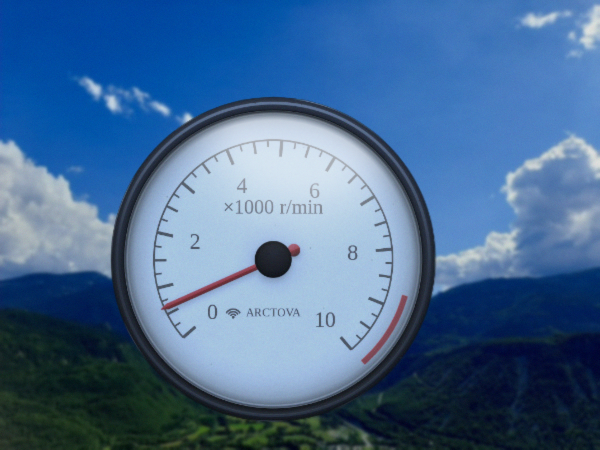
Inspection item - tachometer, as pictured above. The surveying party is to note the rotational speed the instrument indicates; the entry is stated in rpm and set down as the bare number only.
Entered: 625
